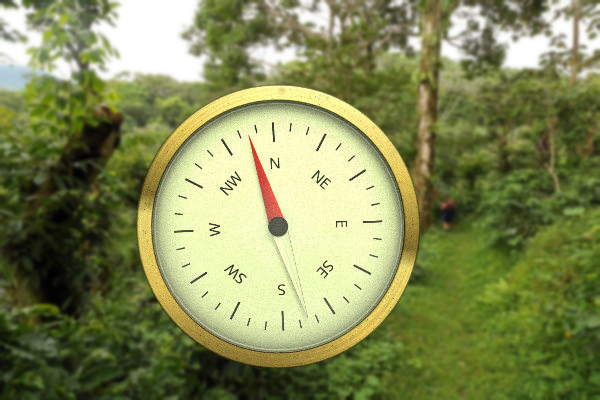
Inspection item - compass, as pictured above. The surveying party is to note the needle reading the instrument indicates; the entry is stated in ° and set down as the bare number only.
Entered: 345
